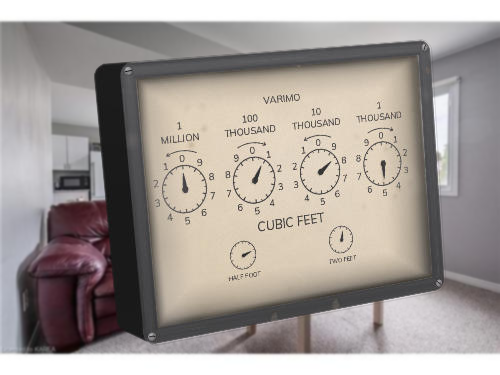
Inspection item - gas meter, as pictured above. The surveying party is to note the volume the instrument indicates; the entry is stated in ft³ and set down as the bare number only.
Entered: 8500
